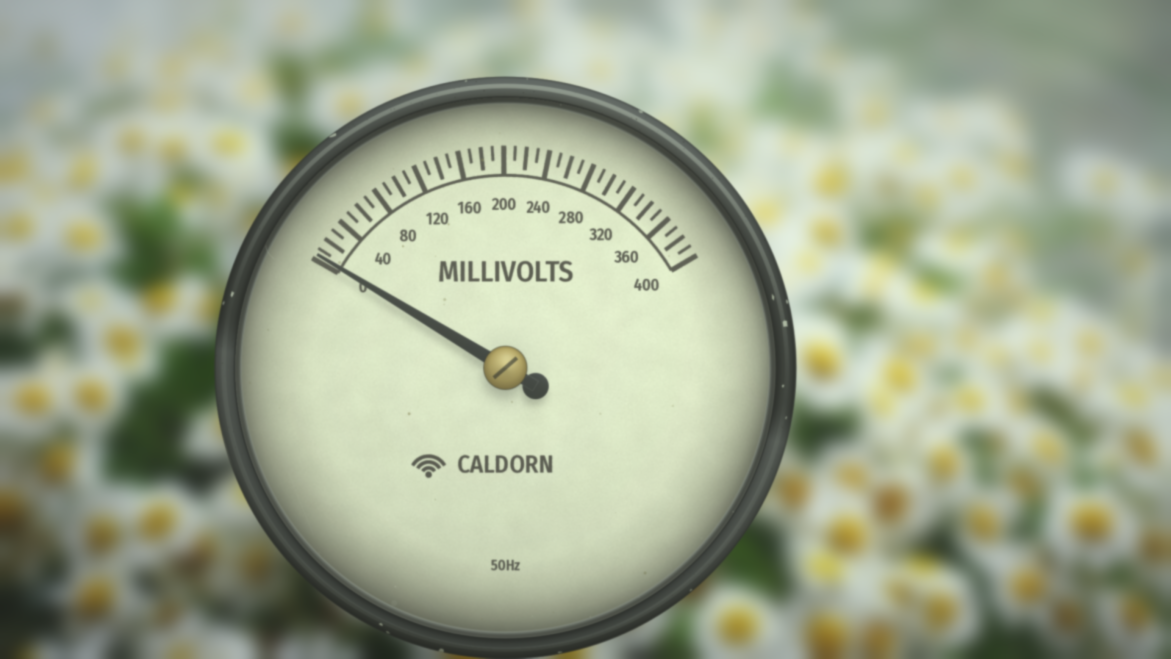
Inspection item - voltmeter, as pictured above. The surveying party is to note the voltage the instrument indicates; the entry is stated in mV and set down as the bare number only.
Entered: 5
